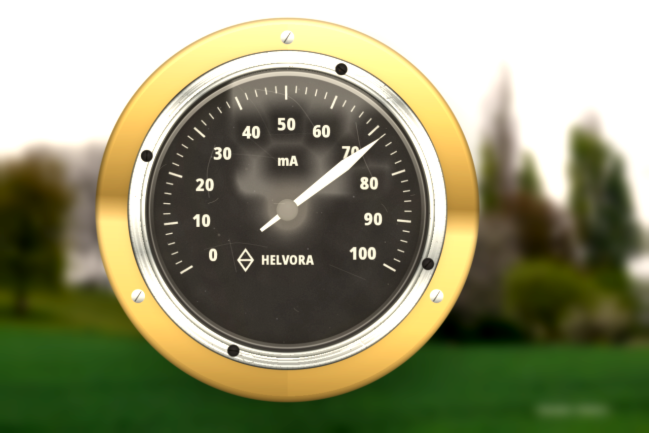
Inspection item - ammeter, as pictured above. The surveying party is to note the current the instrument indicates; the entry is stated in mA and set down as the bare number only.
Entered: 72
